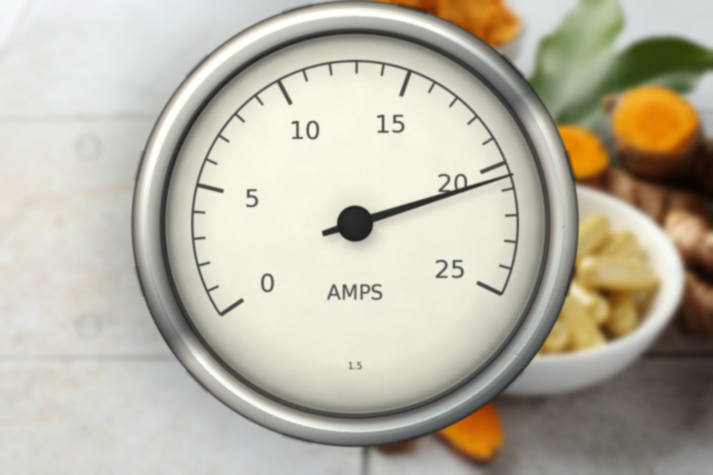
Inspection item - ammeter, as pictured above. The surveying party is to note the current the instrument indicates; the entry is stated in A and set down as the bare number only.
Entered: 20.5
